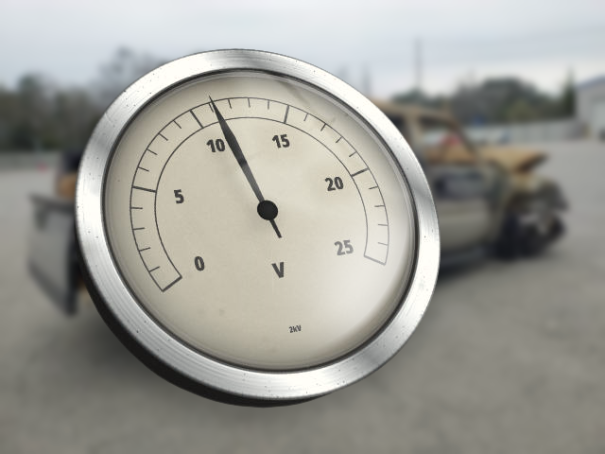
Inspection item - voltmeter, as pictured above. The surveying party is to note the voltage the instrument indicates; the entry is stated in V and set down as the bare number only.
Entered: 11
